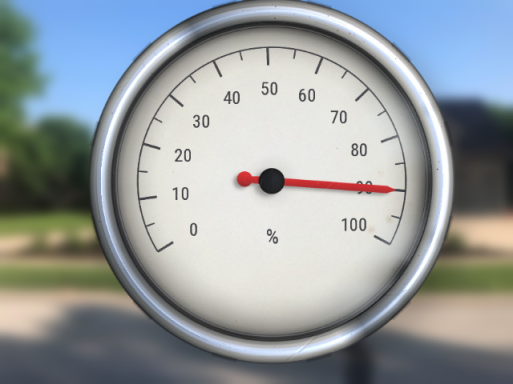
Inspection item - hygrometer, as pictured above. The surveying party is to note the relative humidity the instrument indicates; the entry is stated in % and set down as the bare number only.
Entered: 90
